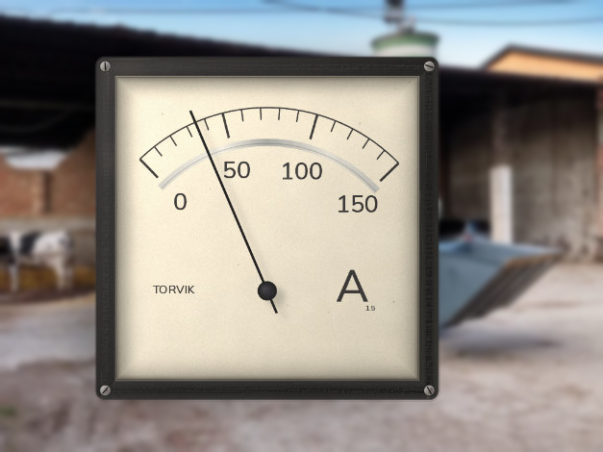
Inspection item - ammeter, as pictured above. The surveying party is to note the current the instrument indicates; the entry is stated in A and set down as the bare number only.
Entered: 35
